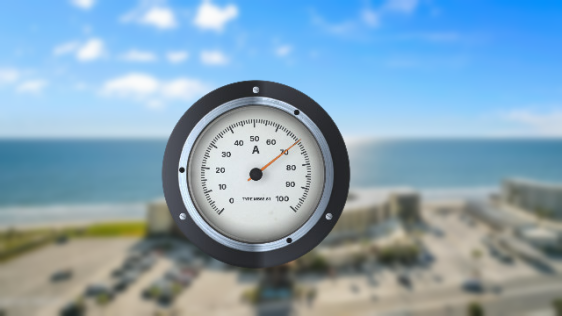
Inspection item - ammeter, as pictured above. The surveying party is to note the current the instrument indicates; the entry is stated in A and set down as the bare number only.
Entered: 70
